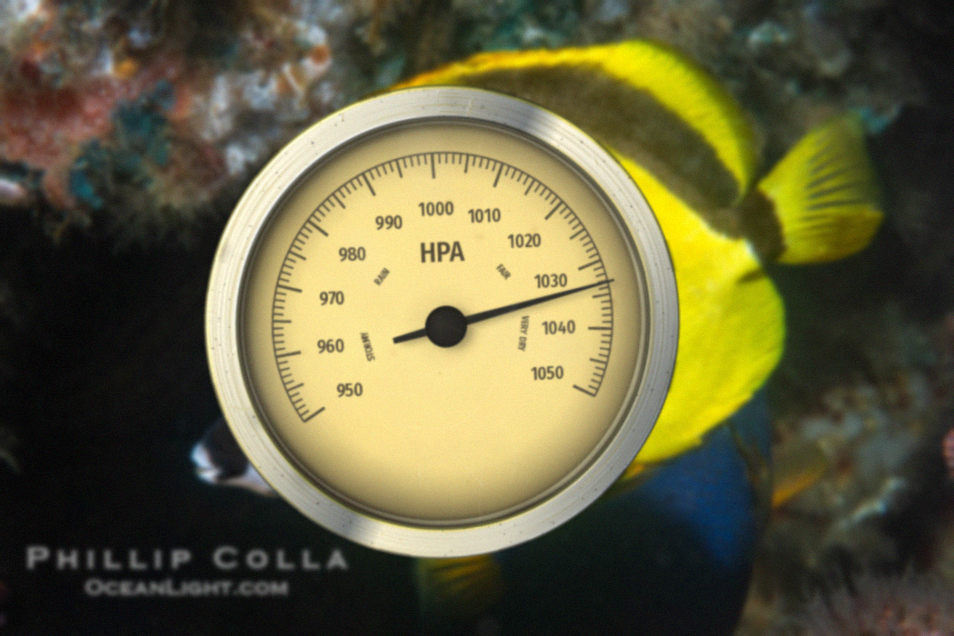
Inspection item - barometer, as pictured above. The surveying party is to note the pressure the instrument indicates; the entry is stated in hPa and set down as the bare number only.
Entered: 1033
